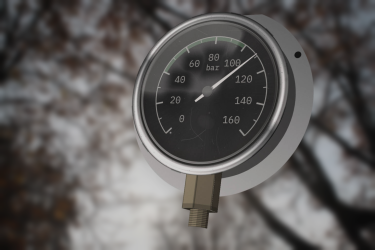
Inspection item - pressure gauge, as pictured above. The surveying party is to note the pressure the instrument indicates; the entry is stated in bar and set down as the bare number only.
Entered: 110
